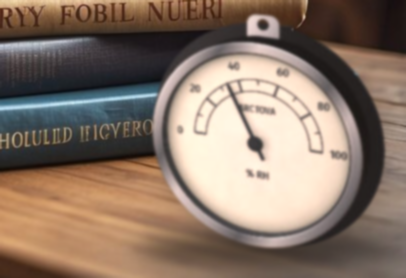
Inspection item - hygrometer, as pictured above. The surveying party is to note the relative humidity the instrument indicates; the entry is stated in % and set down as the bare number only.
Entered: 35
